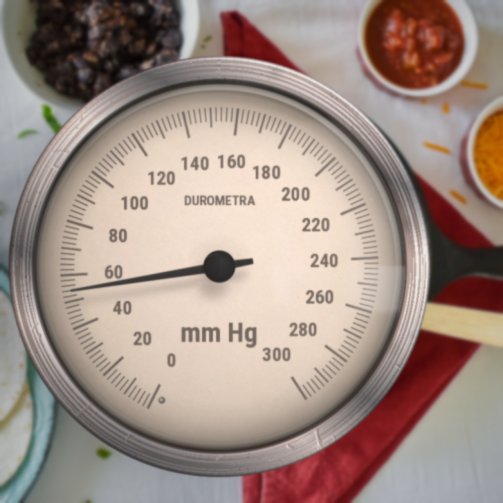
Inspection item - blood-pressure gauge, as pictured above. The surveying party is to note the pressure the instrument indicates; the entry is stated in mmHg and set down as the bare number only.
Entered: 54
